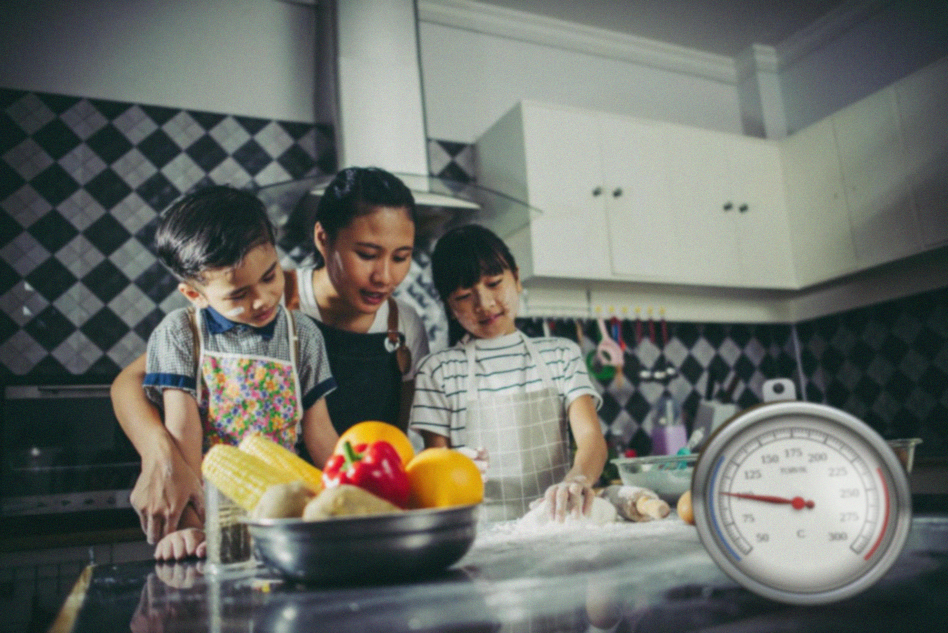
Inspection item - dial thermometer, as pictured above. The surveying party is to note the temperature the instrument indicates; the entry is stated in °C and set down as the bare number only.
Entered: 100
